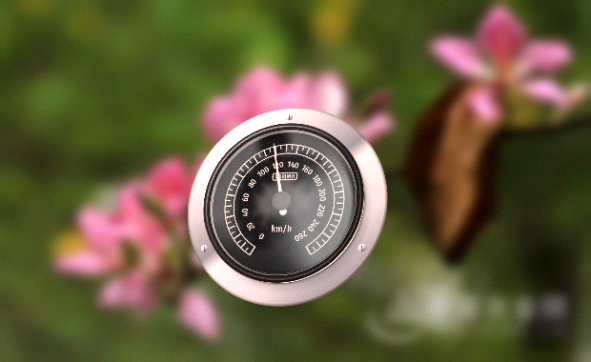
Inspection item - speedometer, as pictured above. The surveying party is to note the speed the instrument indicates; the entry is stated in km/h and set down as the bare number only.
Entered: 120
